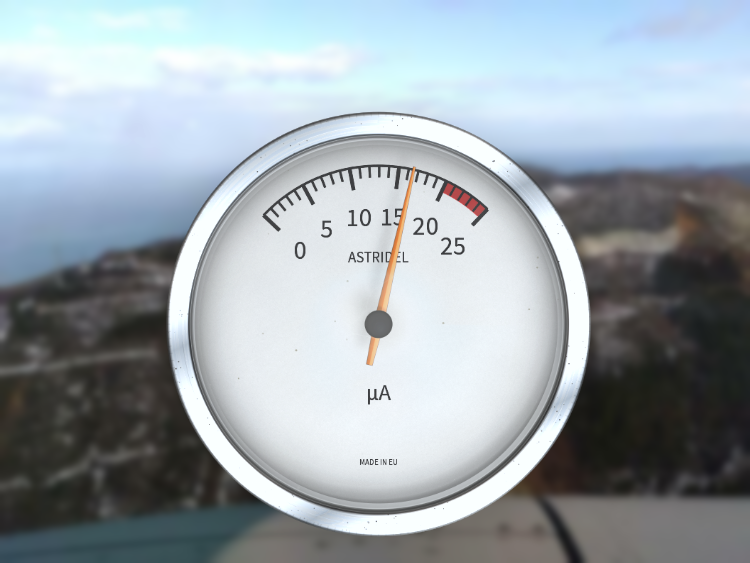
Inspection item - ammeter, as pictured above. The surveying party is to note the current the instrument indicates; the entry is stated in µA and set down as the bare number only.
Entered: 16.5
